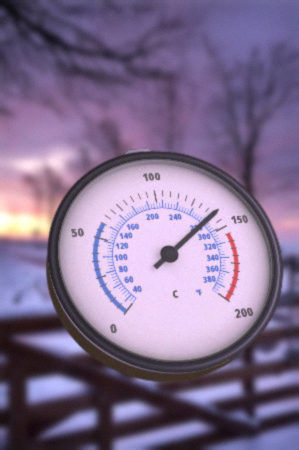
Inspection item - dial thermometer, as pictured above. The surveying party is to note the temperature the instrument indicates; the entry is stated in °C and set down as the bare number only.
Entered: 140
